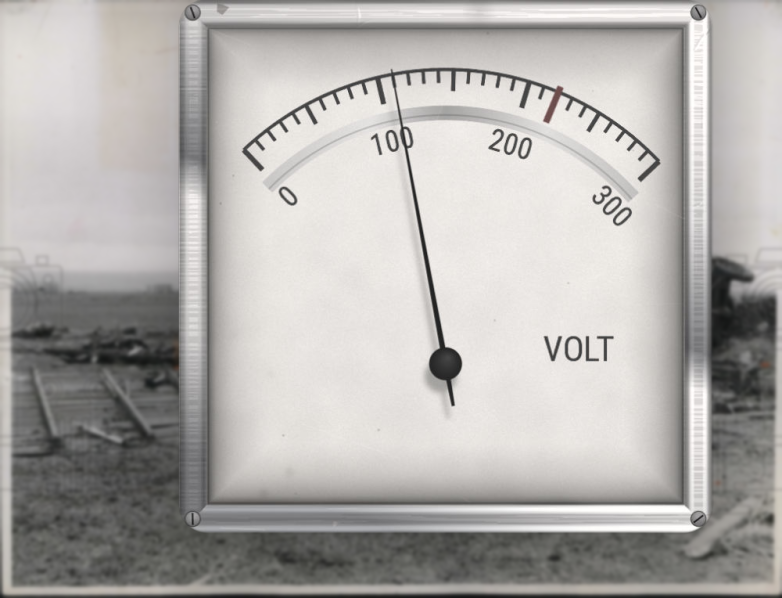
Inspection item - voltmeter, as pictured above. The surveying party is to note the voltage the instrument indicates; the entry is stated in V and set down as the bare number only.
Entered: 110
